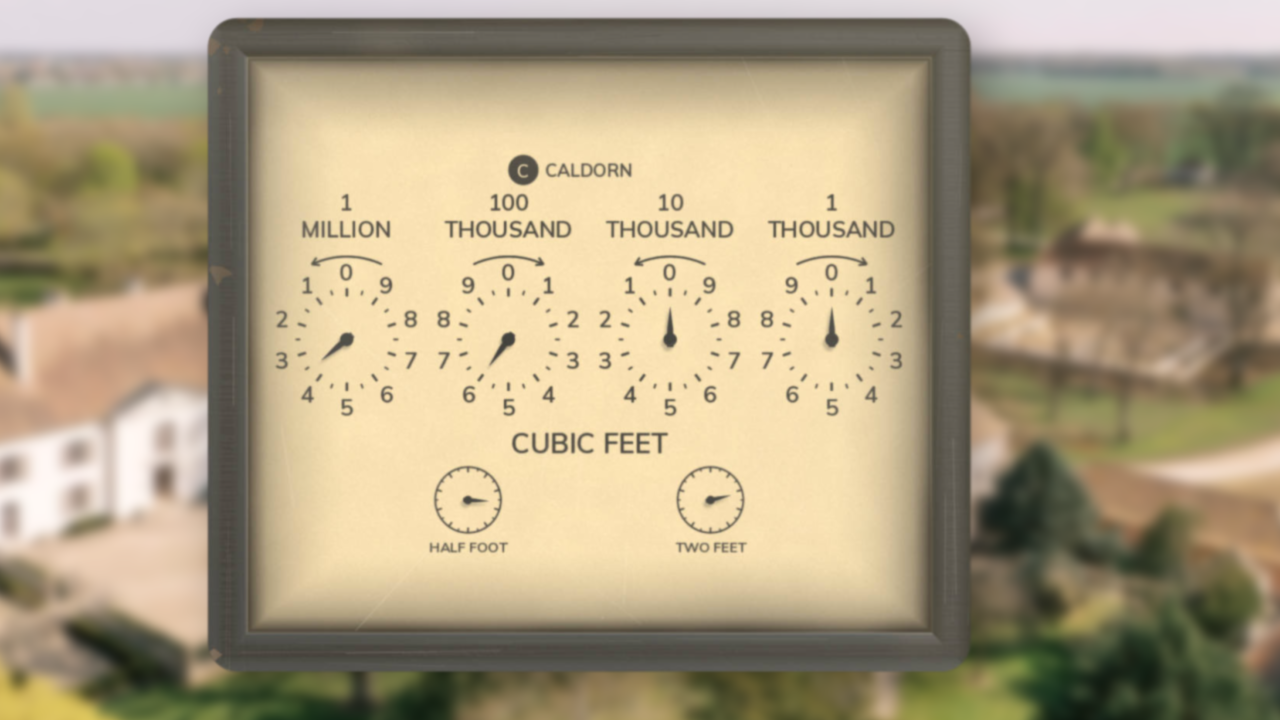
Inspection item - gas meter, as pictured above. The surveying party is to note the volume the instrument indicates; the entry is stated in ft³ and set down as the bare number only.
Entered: 360000
